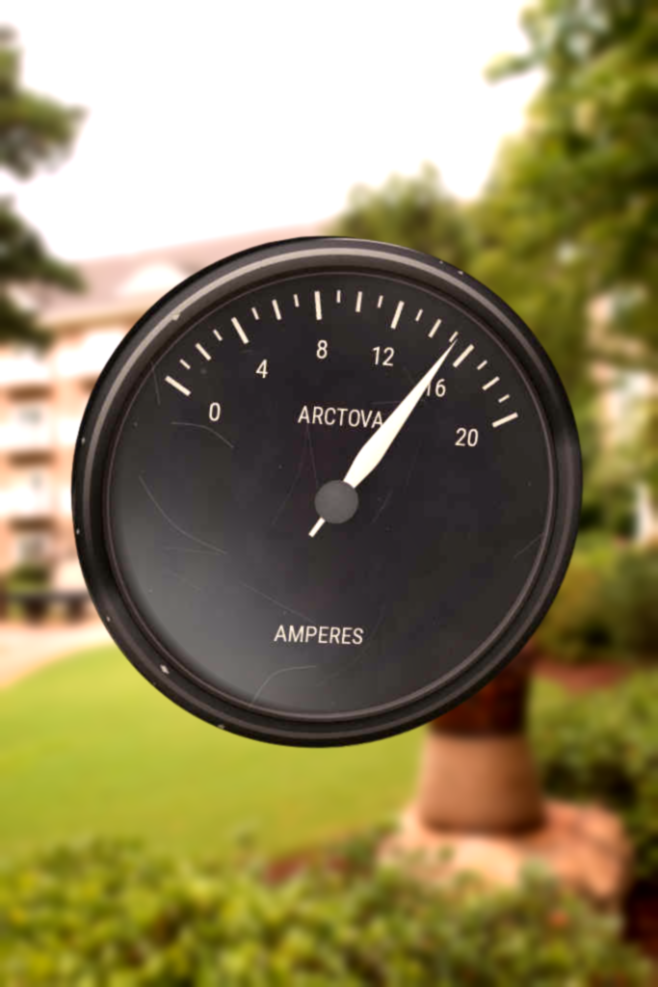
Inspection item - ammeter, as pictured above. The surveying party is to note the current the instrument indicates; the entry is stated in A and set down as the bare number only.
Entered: 15
